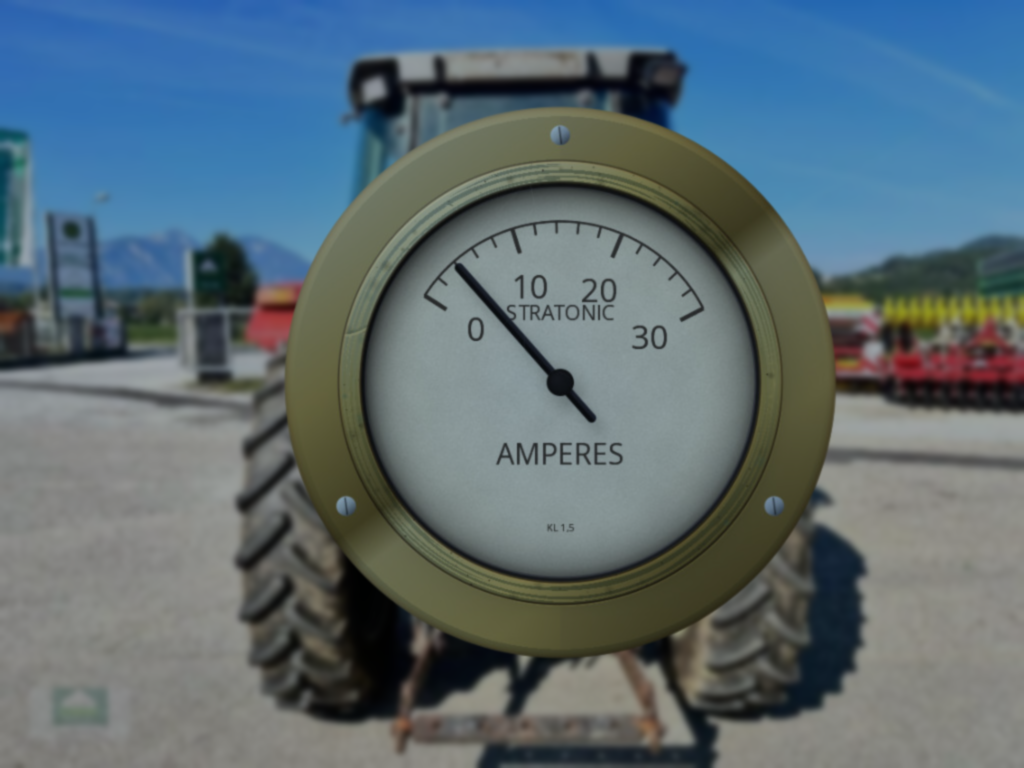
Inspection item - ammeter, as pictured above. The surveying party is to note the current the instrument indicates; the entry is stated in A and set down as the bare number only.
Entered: 4
